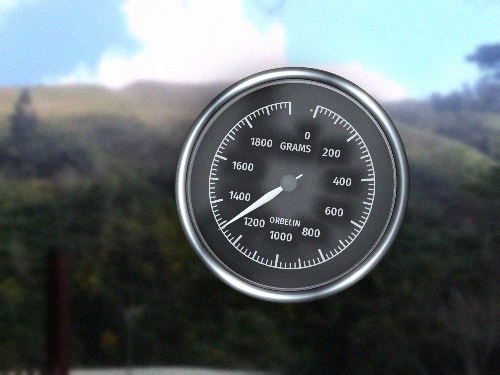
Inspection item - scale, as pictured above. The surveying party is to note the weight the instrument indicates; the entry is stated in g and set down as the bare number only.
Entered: 1280
